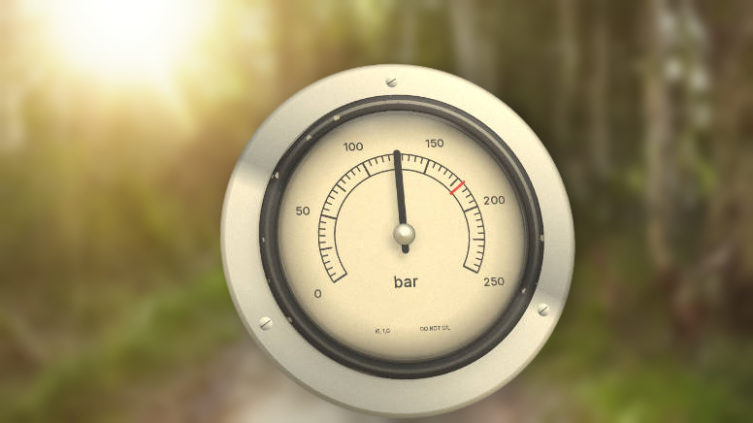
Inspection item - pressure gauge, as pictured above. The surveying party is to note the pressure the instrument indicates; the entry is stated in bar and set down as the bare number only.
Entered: 125
